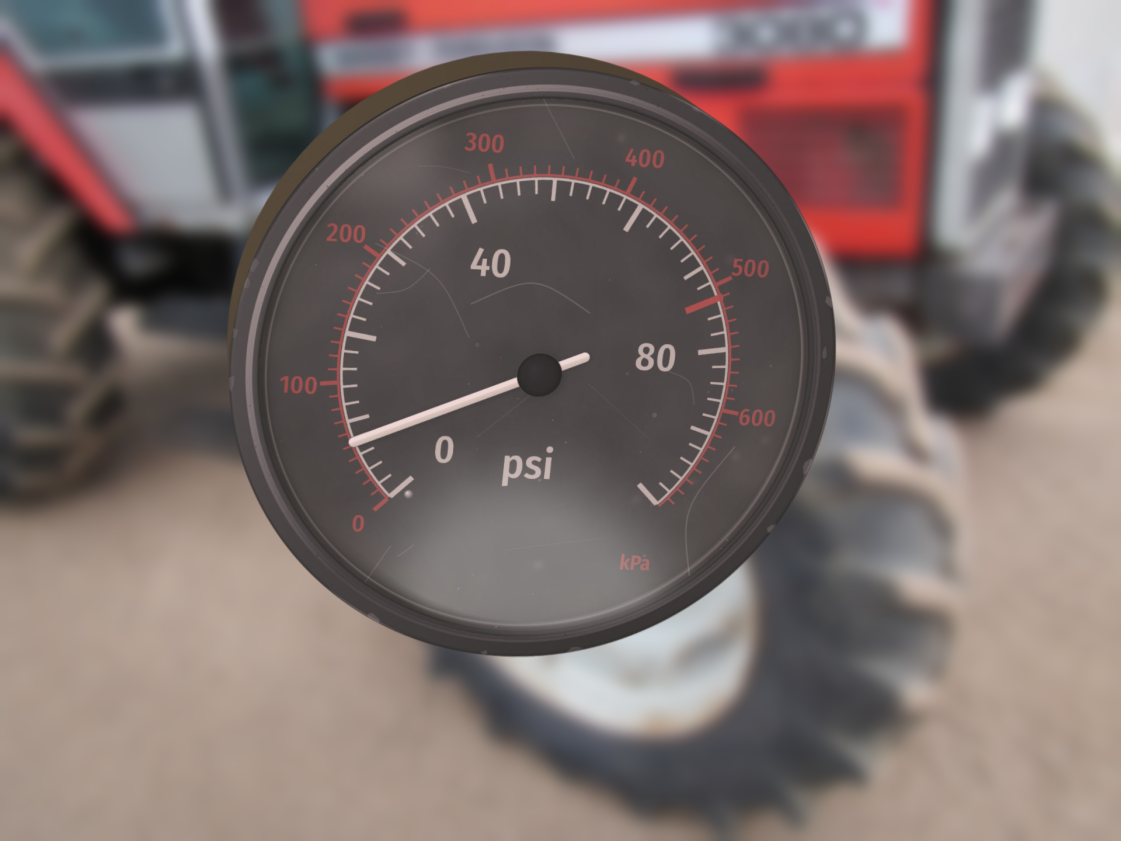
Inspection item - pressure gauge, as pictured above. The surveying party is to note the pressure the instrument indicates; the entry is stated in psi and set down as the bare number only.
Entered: 8
